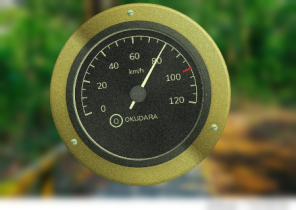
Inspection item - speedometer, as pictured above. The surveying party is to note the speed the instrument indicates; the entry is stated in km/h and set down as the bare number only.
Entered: 80
